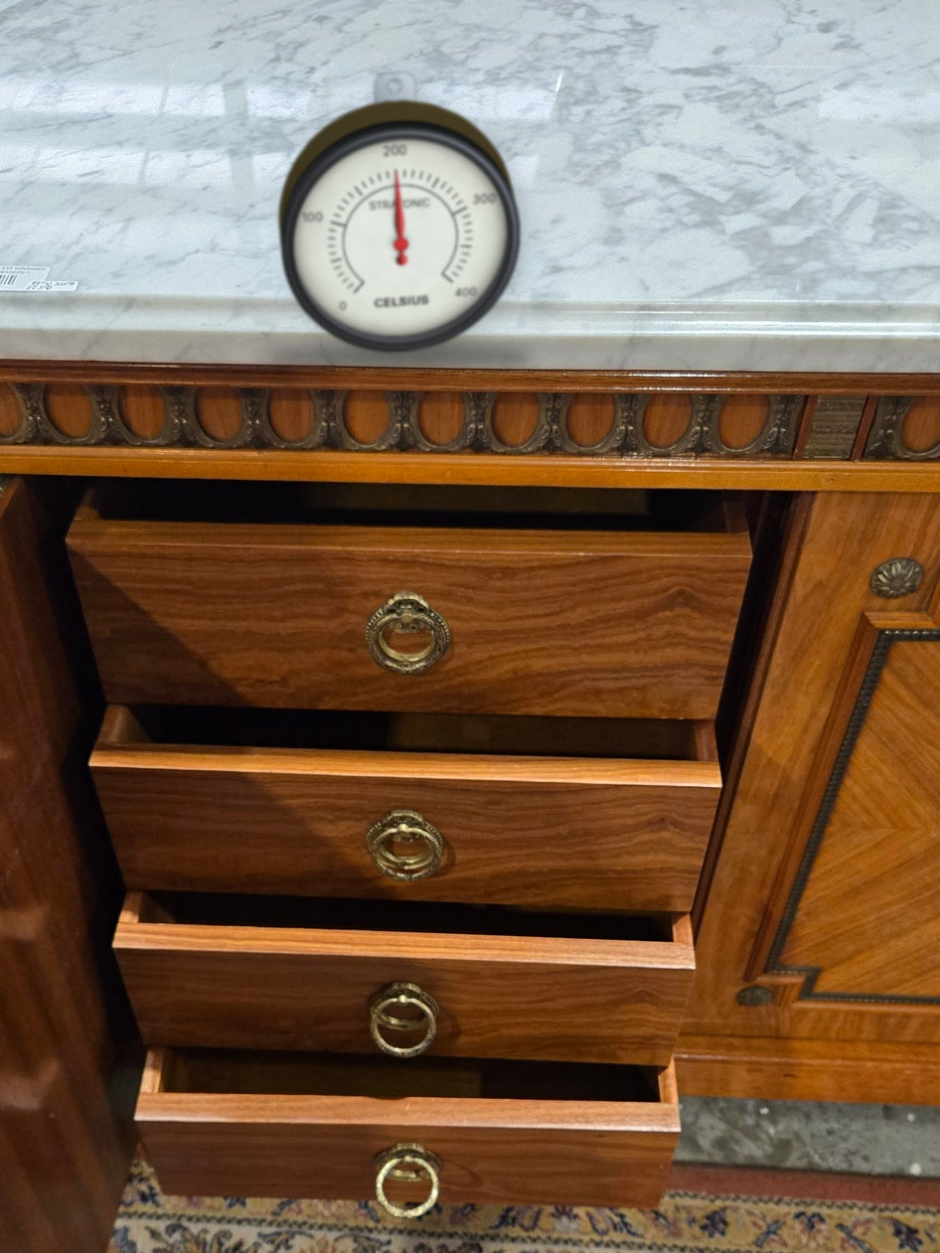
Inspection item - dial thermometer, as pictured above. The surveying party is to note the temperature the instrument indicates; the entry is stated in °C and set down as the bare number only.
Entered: 200
